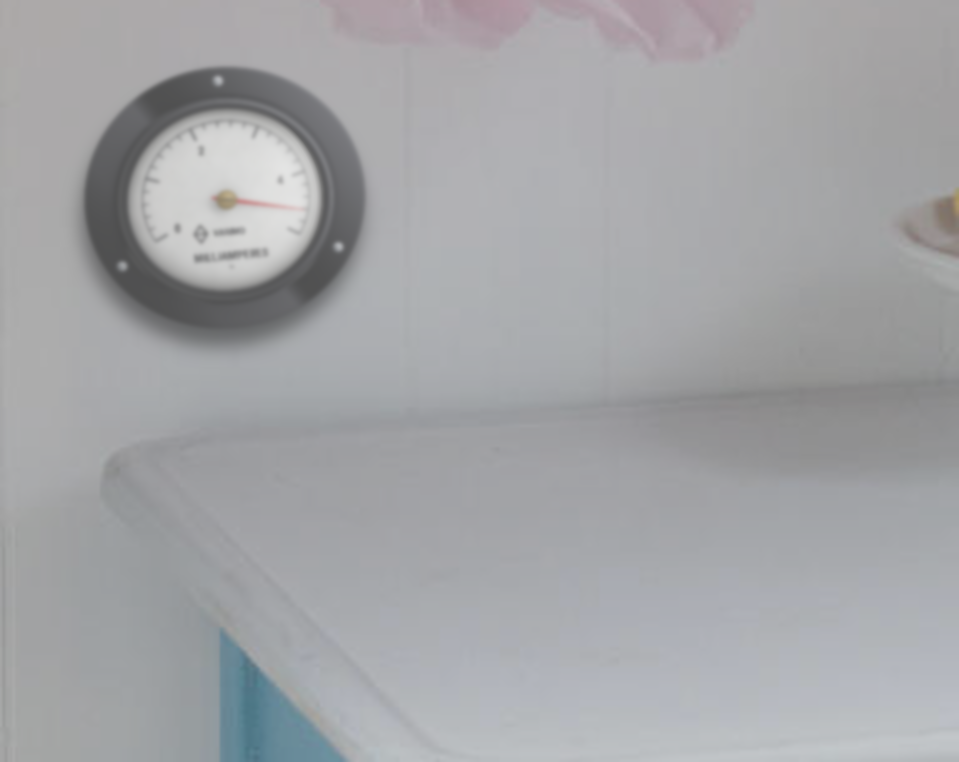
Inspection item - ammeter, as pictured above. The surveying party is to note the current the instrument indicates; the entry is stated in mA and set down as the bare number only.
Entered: 4.6
